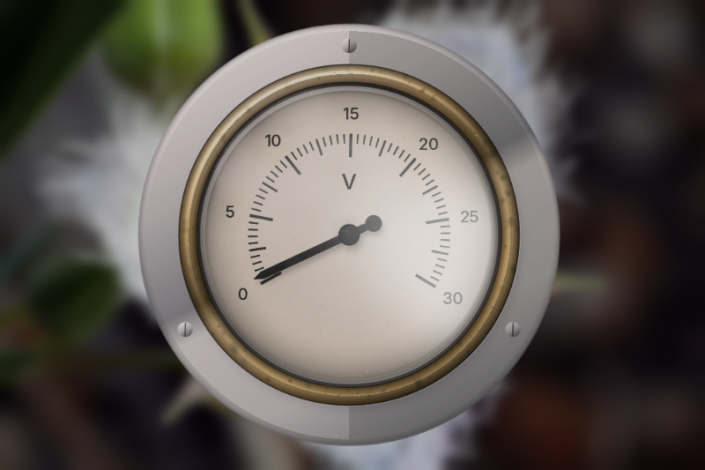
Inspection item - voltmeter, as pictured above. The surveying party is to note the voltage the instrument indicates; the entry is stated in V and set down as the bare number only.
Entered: 0.5
